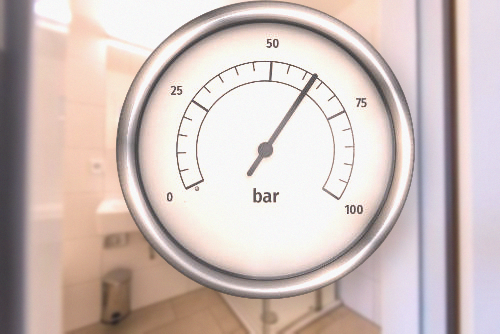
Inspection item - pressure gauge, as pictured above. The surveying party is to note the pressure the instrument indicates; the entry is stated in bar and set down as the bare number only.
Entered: 62.5
